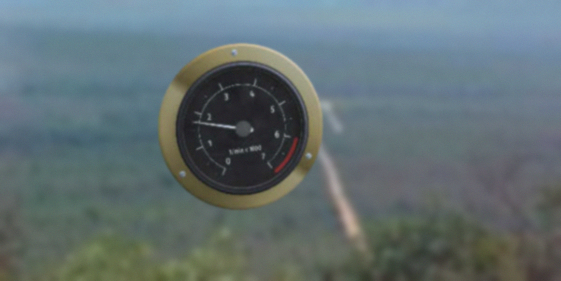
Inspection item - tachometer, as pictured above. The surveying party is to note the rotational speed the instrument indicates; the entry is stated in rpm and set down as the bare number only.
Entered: 1750
